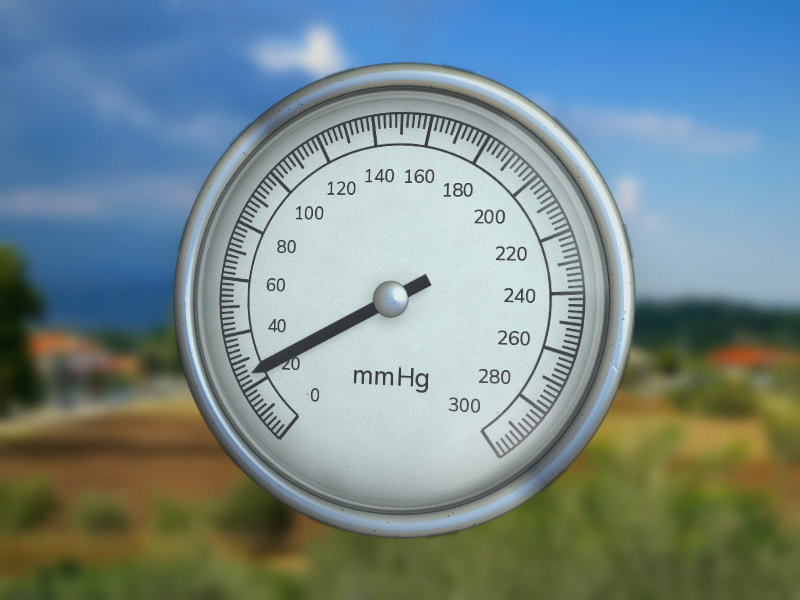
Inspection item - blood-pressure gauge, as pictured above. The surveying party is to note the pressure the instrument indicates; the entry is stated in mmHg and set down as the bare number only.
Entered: 24
